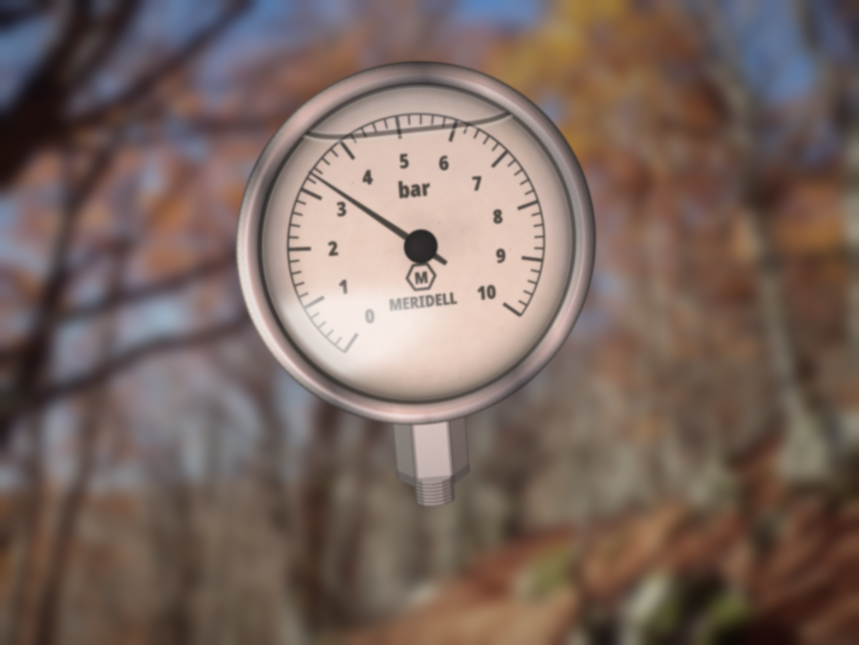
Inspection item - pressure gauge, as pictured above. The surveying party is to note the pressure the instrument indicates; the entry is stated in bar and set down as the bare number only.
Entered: 3.3
